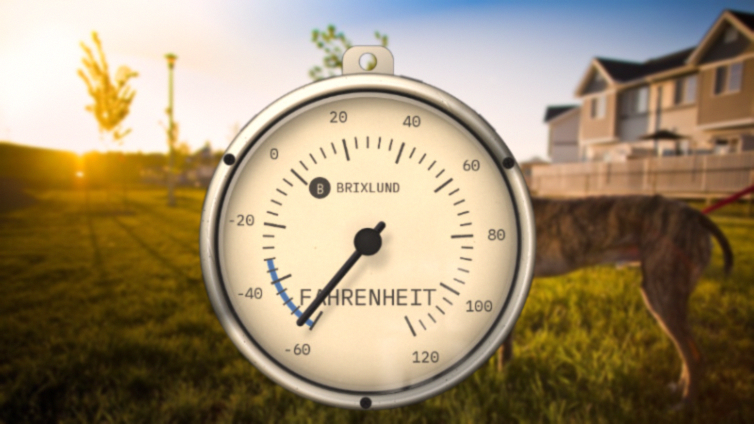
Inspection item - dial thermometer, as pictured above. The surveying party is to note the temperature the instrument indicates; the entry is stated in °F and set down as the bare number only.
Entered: -56
